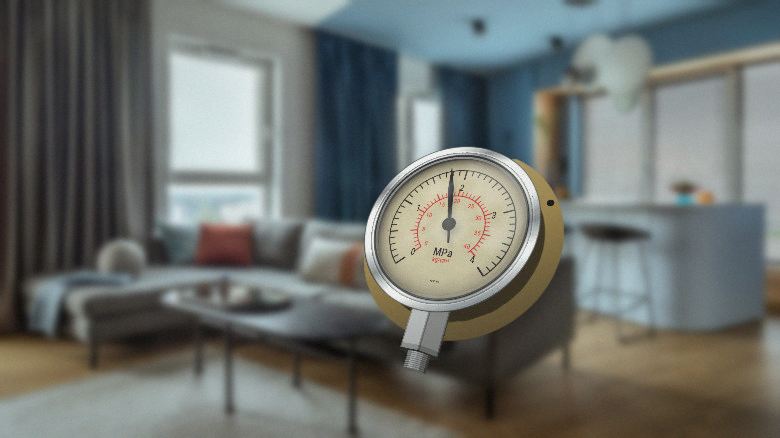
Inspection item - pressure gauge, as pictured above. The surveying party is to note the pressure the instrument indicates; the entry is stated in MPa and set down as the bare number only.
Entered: 1.8
